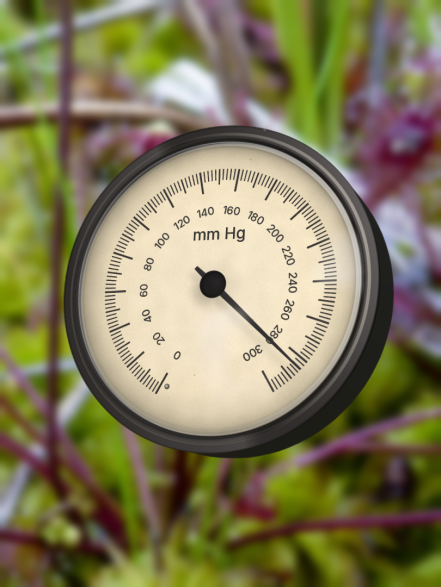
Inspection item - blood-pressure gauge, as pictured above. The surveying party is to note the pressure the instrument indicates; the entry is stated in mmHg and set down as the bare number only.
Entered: 284
